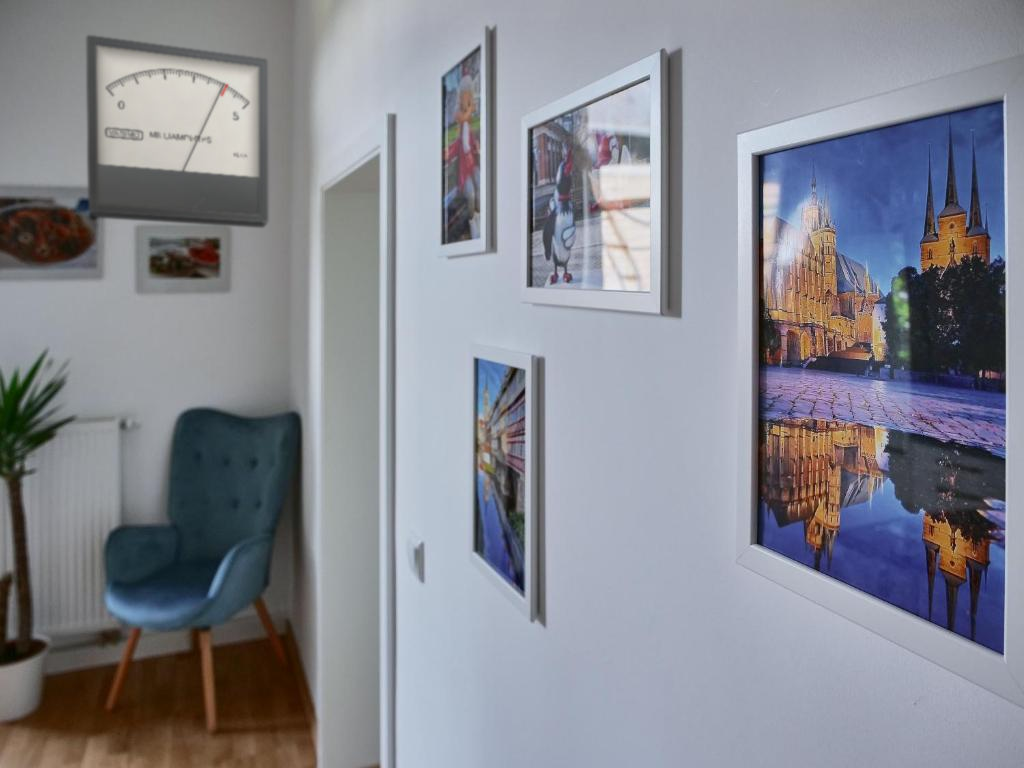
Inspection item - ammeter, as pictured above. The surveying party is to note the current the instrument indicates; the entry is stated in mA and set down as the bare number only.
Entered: 4
